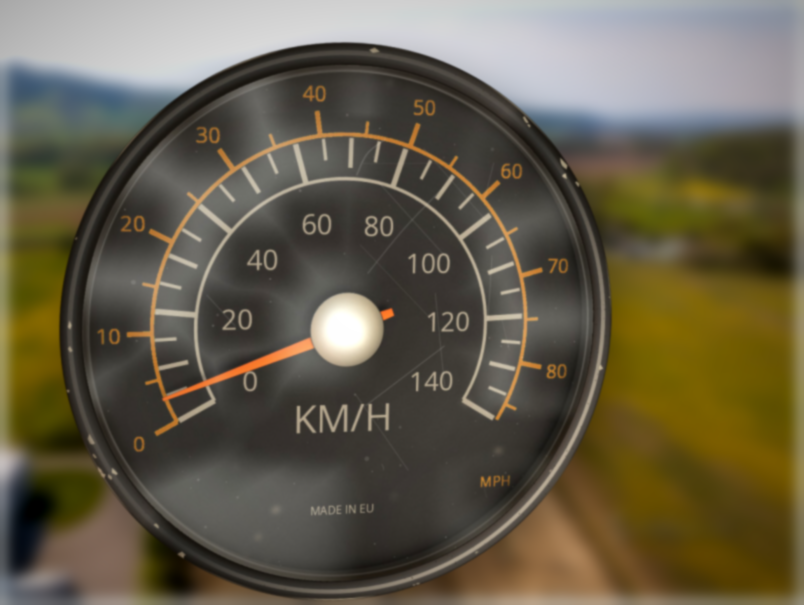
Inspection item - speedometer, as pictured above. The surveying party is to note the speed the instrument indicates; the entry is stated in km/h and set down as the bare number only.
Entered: 5
